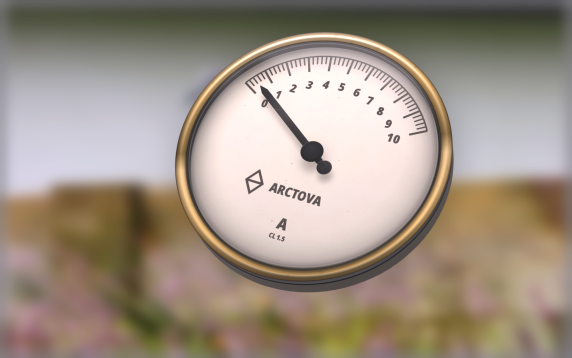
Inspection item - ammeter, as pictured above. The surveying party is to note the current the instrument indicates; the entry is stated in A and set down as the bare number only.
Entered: 0.4
